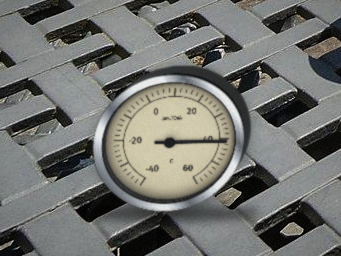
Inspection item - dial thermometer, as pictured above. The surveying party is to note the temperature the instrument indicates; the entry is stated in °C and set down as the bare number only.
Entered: 40
